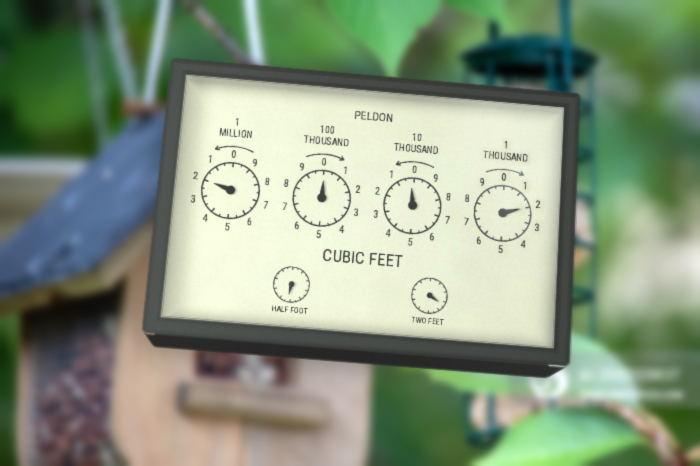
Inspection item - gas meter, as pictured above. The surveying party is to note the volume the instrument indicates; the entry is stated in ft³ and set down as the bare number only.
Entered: 200200
